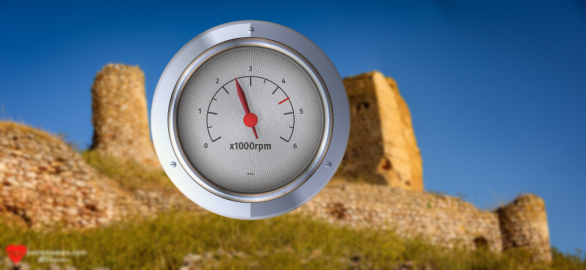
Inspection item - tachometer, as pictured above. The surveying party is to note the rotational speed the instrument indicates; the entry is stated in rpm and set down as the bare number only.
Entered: 2500
